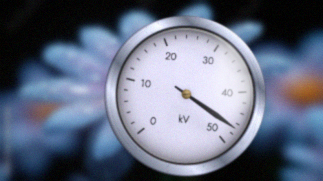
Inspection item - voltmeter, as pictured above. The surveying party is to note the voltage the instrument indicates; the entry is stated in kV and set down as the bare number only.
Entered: 47
